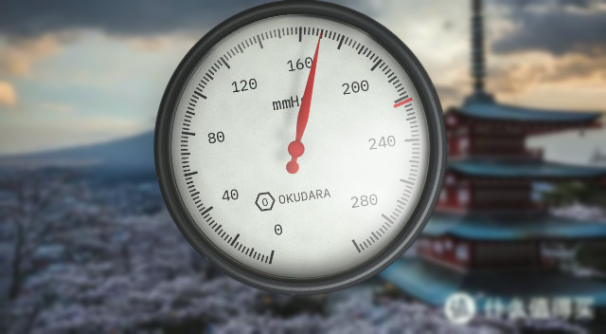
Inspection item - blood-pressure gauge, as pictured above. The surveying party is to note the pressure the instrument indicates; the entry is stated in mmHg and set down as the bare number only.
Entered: 170
